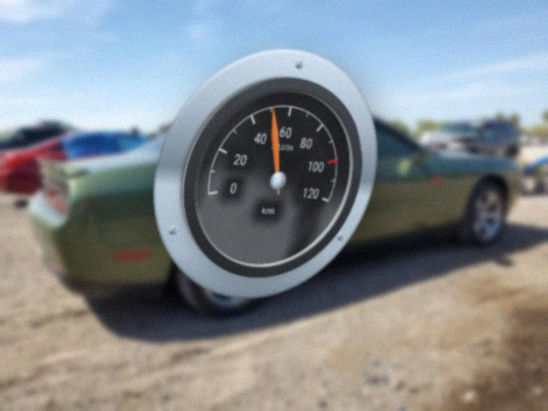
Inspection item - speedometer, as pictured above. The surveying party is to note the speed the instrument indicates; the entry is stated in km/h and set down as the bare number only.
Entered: 50
